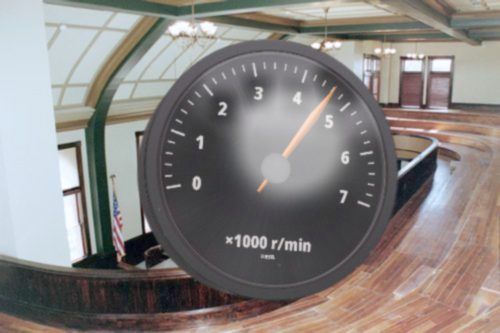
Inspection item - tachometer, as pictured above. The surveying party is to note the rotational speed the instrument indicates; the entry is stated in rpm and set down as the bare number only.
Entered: 4600
